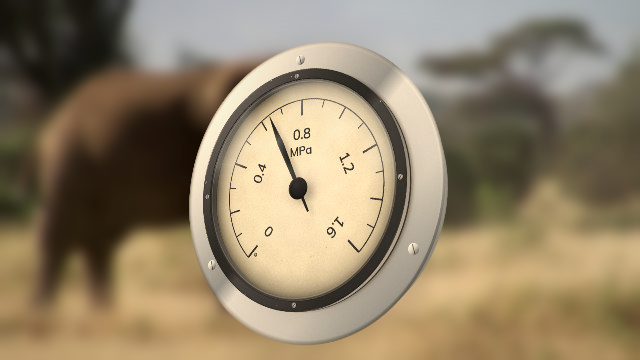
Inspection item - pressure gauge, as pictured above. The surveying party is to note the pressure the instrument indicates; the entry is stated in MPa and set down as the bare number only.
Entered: 0.65
